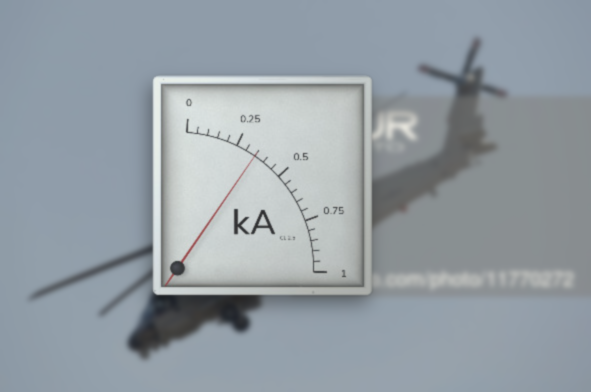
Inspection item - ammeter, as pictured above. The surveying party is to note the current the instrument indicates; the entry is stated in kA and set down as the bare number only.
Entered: 0.35
